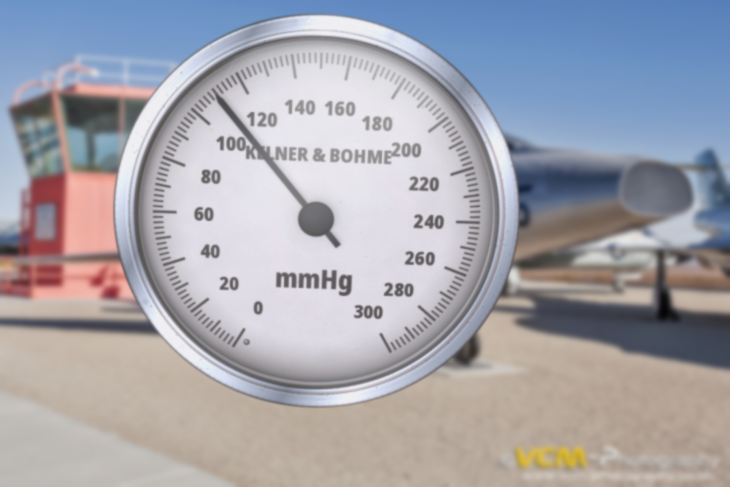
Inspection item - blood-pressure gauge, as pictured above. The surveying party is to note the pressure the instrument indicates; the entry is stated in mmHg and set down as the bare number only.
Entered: 110
